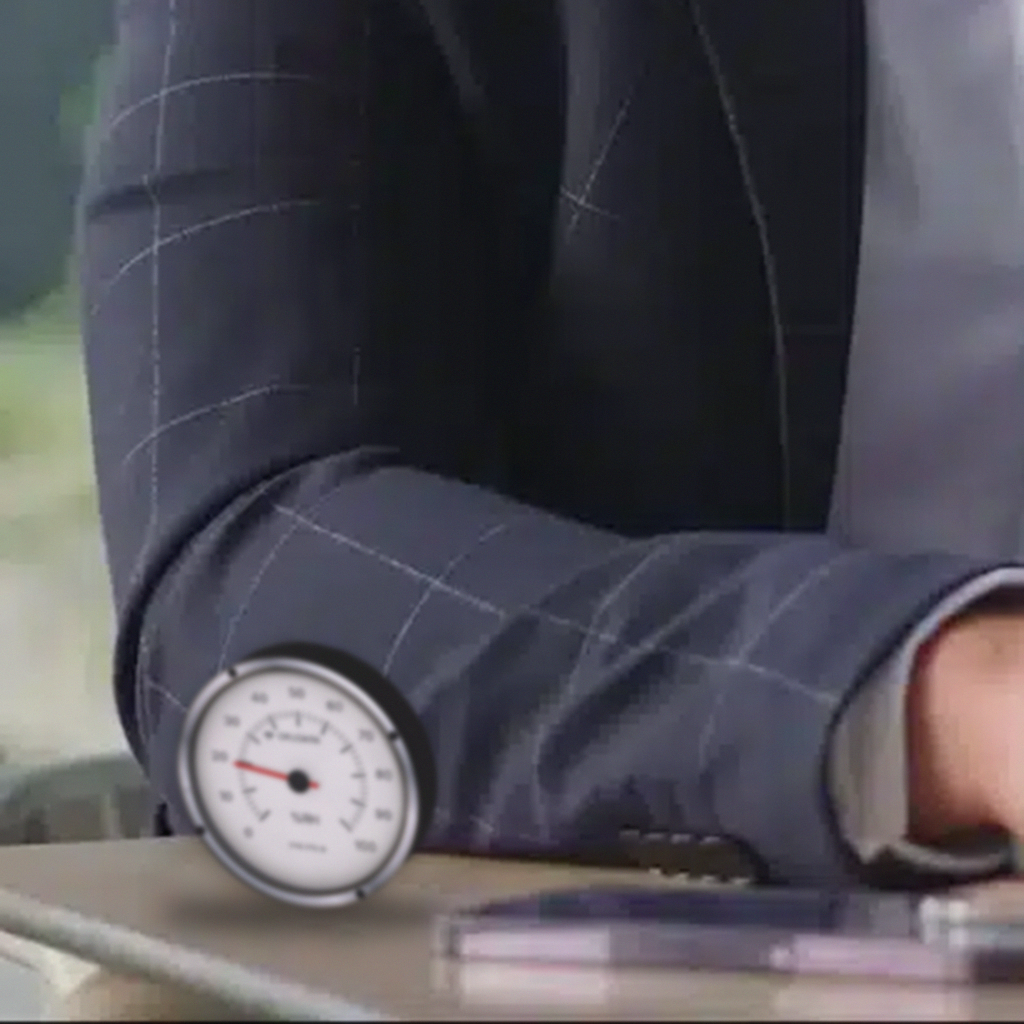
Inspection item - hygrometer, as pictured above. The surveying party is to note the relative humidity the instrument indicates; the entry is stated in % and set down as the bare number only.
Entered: 20
